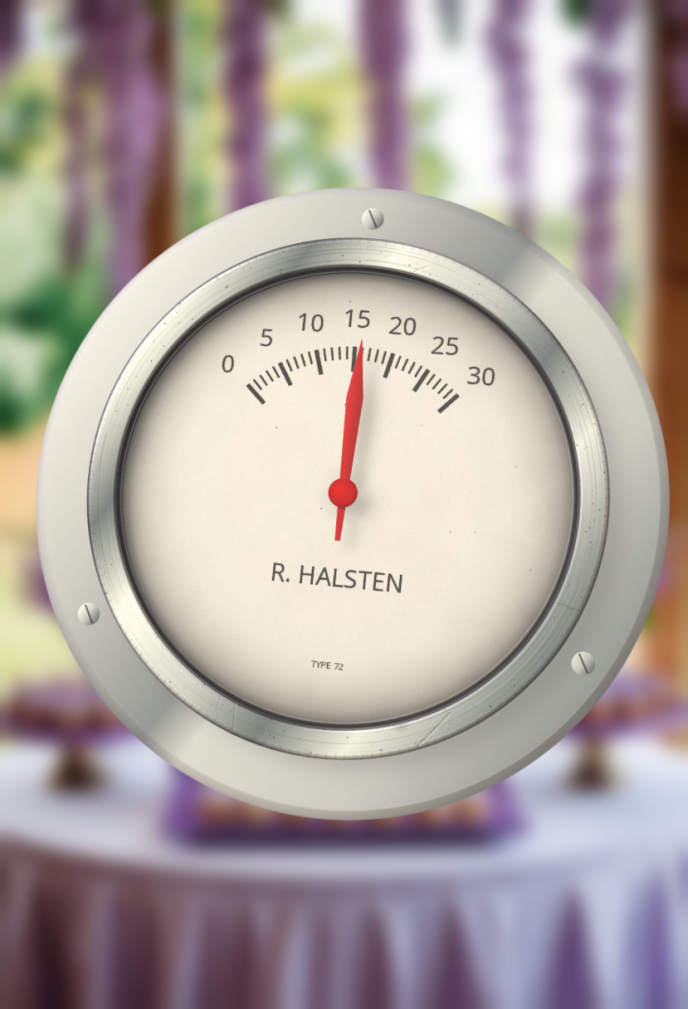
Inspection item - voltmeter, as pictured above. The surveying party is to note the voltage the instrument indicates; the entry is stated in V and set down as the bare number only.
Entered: 16
